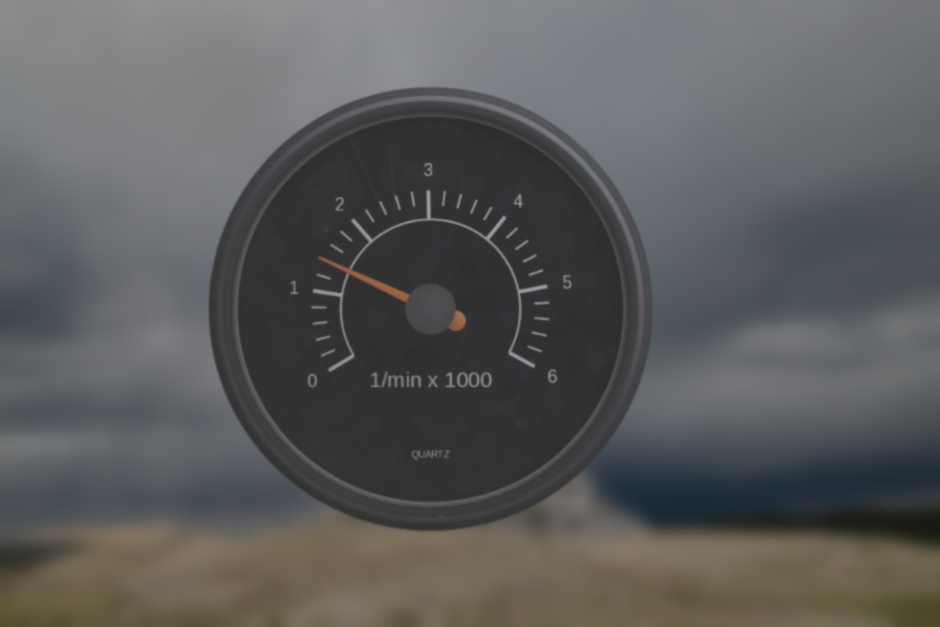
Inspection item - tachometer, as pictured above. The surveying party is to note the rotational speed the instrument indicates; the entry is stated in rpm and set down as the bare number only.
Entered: 1400
